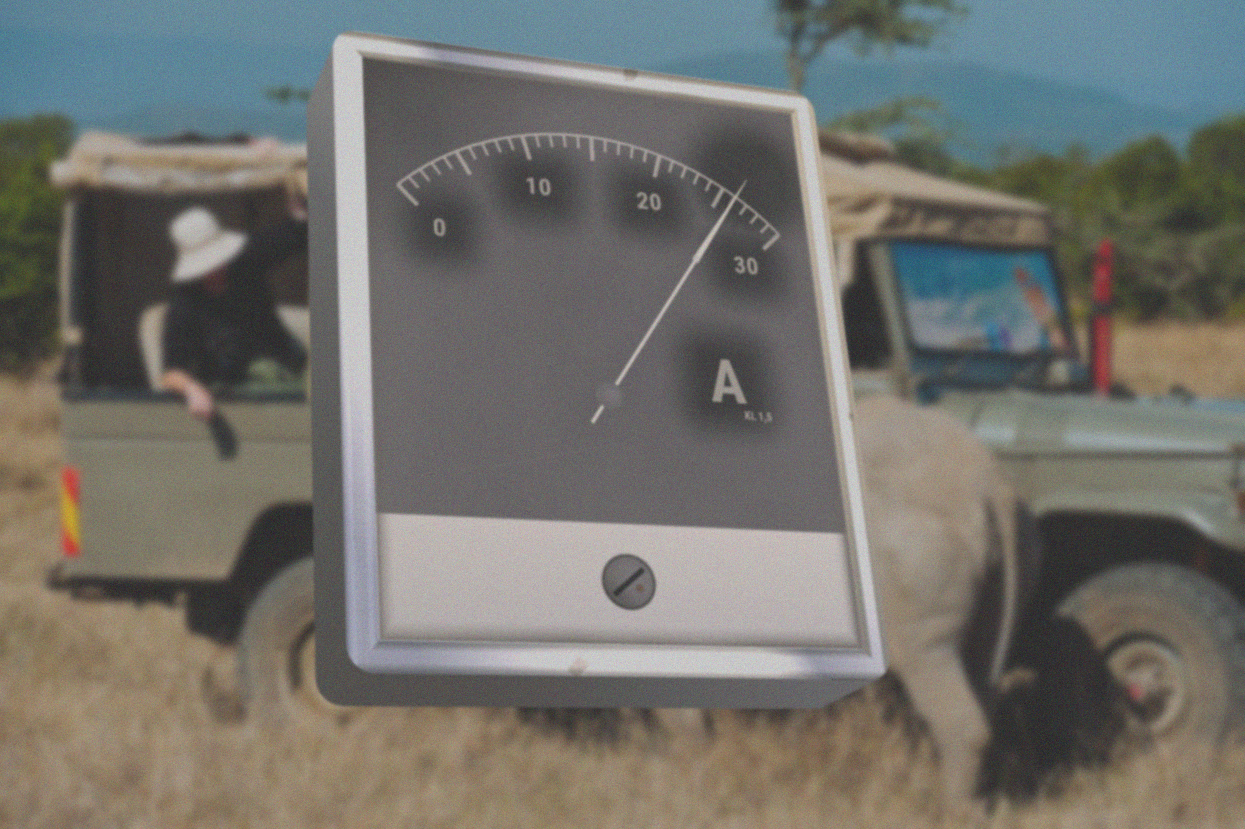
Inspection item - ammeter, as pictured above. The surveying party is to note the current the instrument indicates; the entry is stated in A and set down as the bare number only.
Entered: 26
